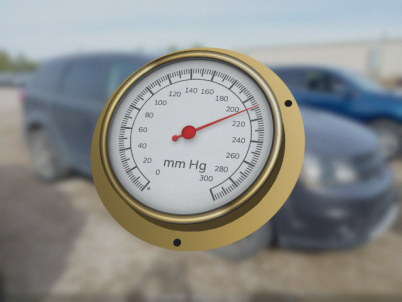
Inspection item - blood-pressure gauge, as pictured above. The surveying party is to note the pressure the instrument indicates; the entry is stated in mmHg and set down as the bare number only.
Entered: 210
